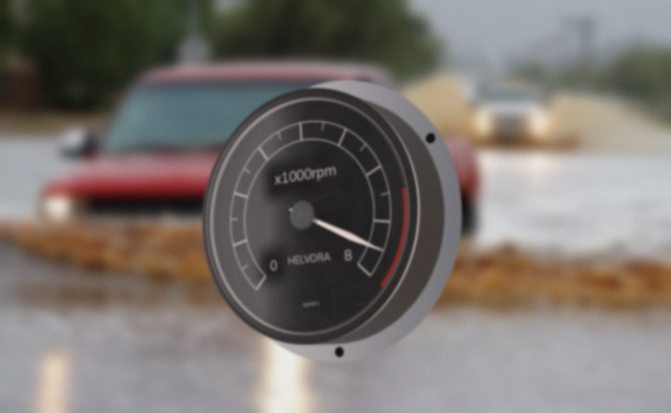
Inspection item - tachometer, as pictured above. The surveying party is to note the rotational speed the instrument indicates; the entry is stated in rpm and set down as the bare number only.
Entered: 7500
